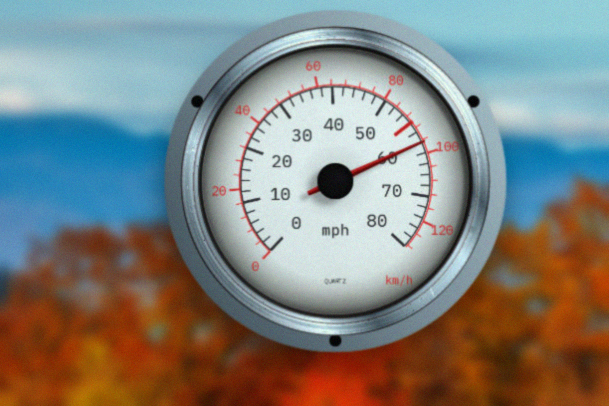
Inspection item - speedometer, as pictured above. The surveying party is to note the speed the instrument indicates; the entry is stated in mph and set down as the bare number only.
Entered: 60
